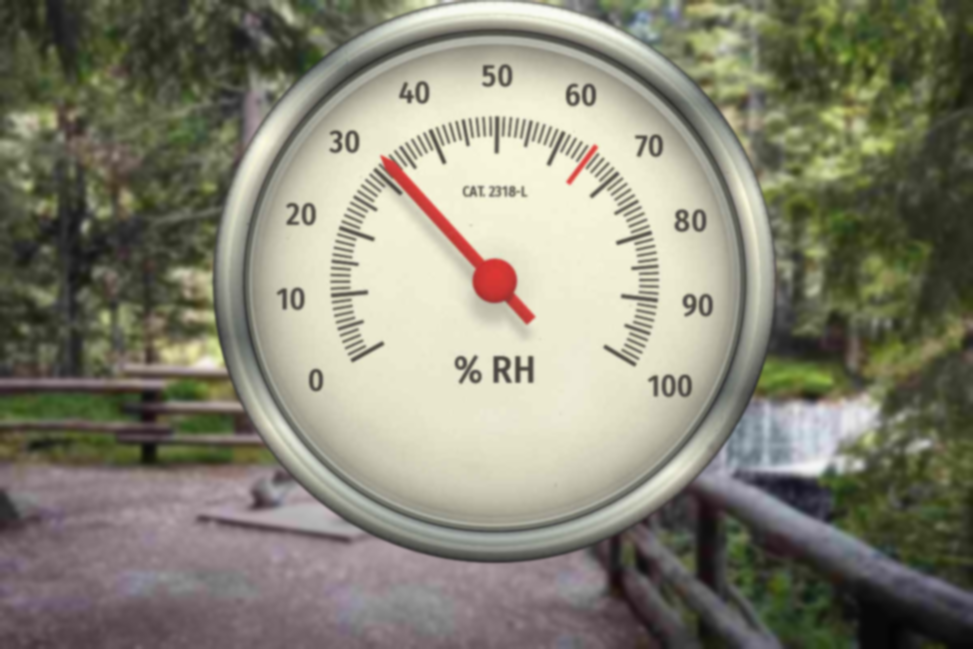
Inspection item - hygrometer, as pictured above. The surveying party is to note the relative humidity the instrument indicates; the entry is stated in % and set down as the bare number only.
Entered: 32
